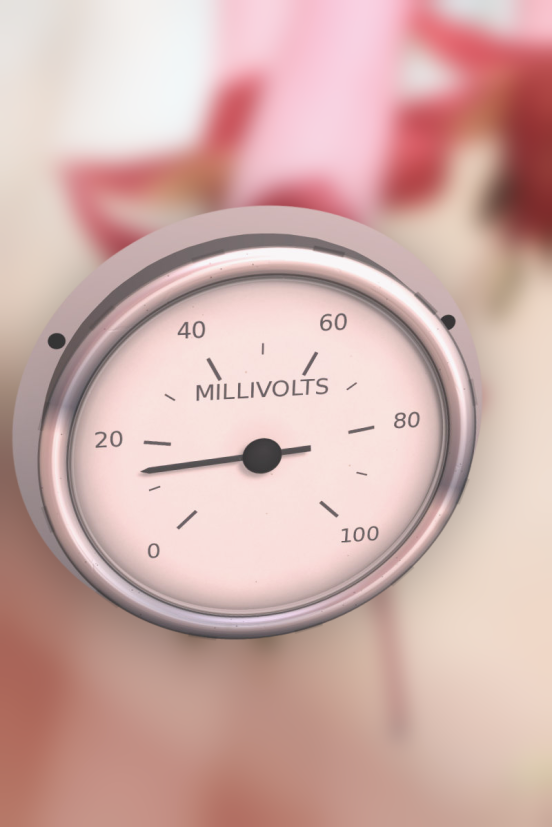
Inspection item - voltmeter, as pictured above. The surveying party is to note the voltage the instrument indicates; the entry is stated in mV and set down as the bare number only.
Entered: 15
